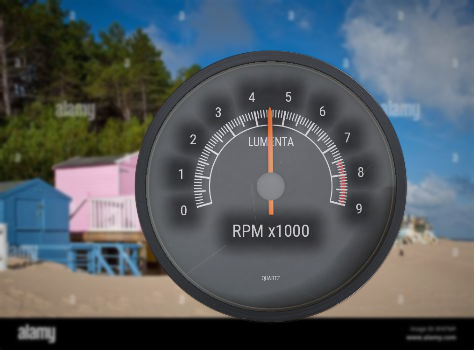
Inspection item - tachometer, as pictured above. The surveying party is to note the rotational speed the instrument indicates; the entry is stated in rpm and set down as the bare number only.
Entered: 4500
